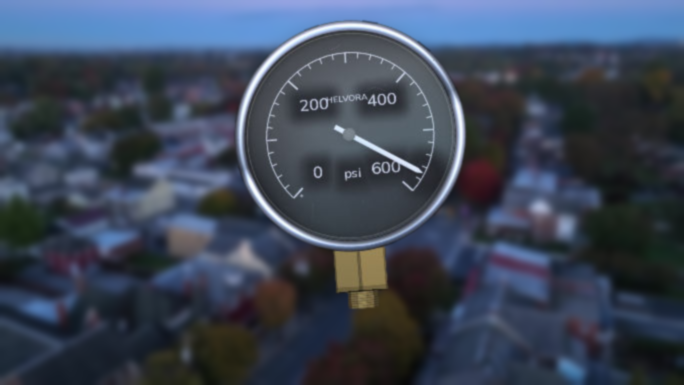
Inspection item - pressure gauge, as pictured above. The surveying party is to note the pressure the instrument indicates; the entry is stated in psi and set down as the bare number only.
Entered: 570
